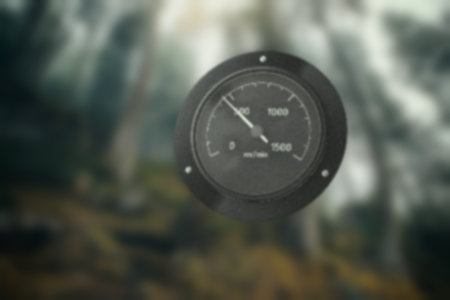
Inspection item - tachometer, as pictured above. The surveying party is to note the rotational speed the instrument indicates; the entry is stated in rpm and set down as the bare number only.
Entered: 450
